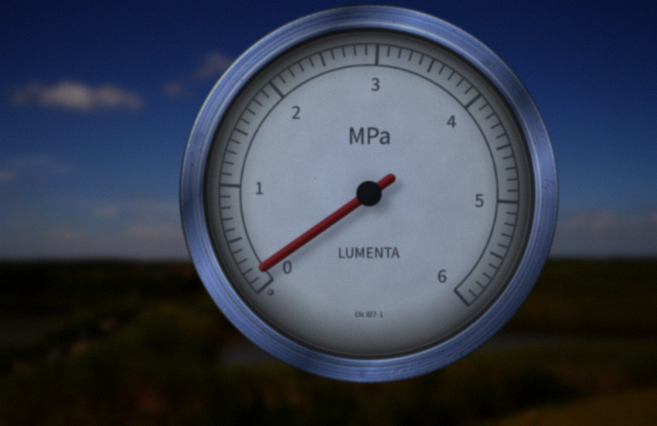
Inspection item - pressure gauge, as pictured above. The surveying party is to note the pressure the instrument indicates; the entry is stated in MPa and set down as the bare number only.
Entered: 0.15
